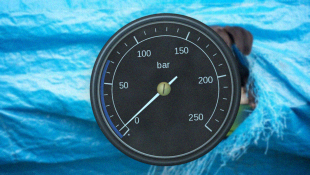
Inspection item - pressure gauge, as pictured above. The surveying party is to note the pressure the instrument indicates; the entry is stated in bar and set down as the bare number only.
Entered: 5
